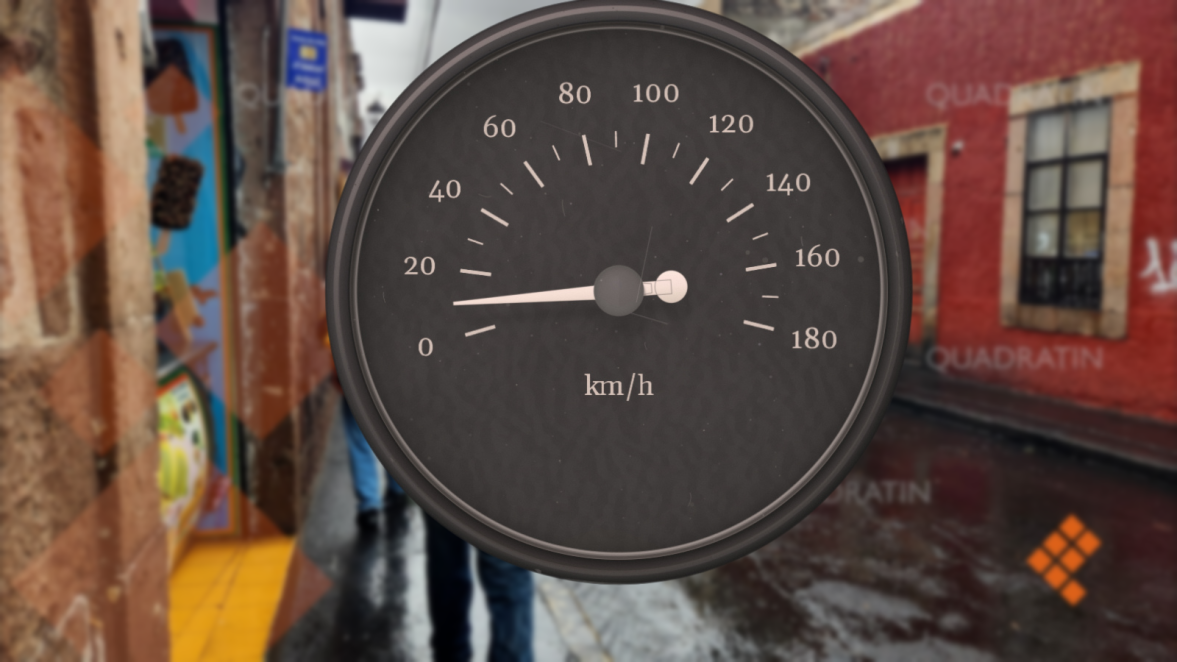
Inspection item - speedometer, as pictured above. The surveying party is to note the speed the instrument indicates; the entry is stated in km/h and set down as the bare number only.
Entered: 10
